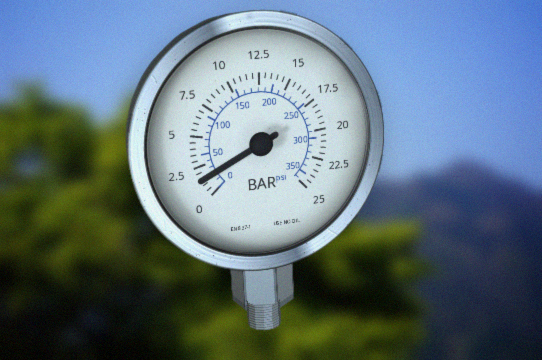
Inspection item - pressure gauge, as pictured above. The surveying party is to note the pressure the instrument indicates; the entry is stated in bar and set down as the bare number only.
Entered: 1.5
